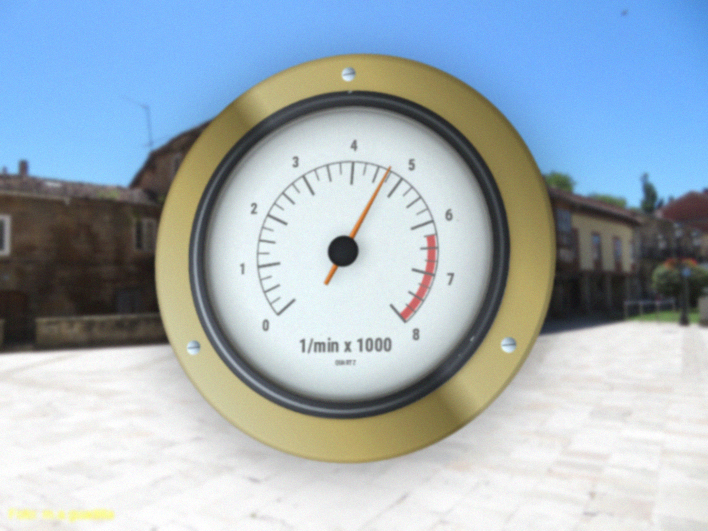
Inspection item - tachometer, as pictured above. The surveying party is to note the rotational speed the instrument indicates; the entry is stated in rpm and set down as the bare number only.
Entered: 4750
